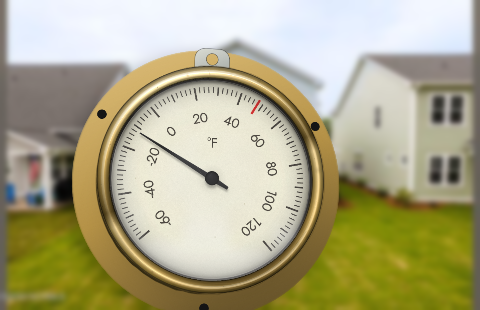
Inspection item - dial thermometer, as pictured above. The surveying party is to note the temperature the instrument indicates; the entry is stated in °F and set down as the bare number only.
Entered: -12
